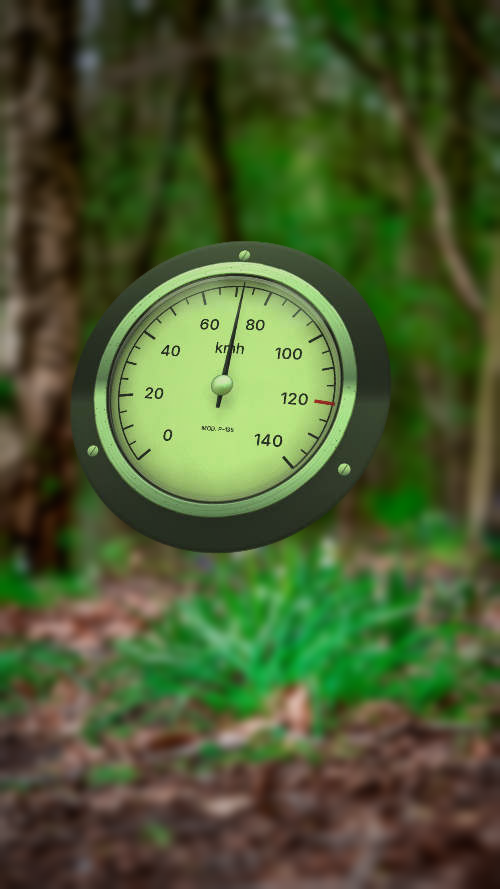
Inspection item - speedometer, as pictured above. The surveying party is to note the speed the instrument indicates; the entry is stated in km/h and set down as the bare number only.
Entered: 72.5
